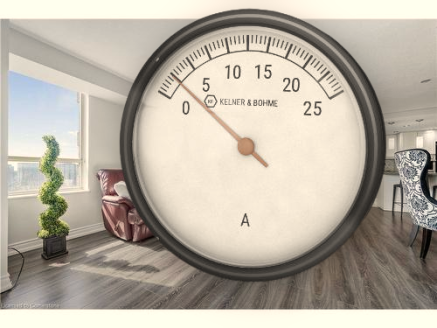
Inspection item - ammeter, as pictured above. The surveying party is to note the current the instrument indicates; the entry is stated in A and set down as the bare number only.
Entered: 2.5
